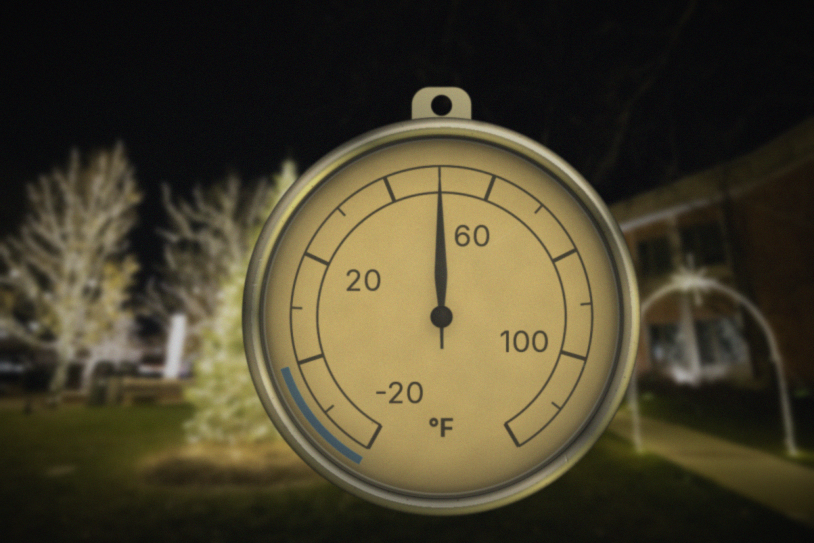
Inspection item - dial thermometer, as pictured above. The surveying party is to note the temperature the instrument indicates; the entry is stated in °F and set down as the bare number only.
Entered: 50
